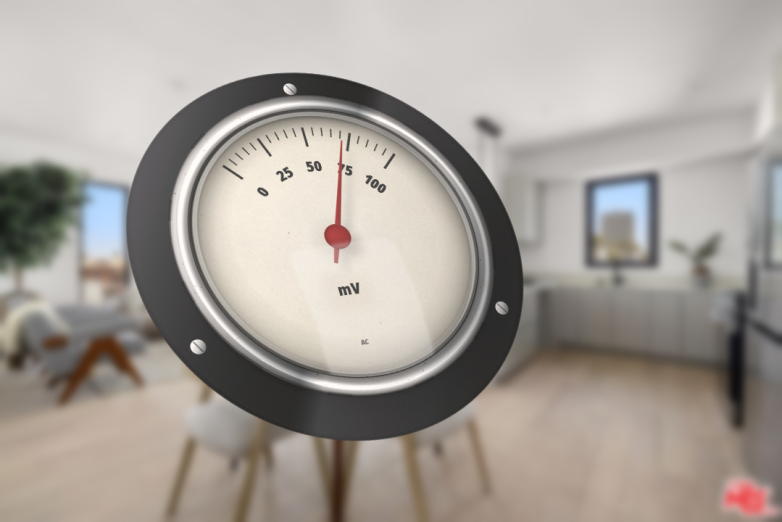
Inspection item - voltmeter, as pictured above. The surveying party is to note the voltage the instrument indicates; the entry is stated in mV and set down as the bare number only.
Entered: 70
